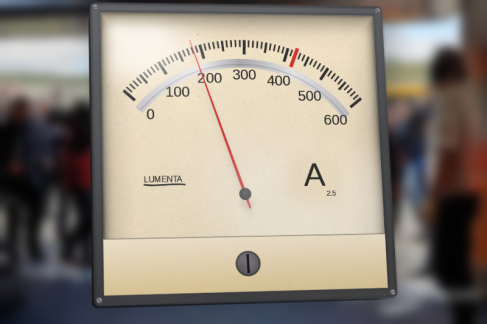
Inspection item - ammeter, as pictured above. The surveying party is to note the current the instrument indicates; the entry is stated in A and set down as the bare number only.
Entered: 180
